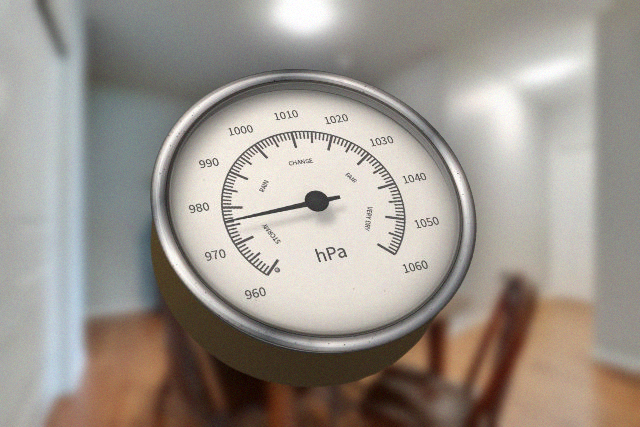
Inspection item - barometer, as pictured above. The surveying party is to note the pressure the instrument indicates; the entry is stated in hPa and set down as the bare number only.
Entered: 975
